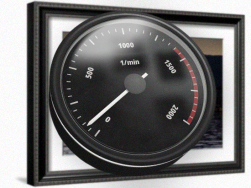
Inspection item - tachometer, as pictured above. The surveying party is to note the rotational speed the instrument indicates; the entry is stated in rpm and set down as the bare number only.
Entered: 75
